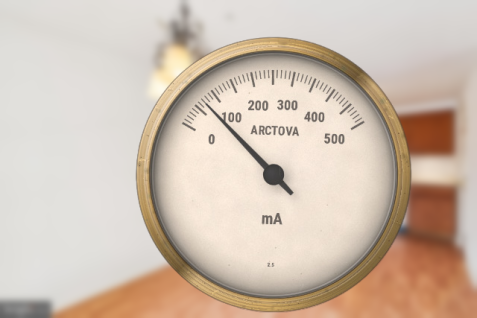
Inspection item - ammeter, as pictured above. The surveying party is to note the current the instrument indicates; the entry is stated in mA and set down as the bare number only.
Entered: 70
